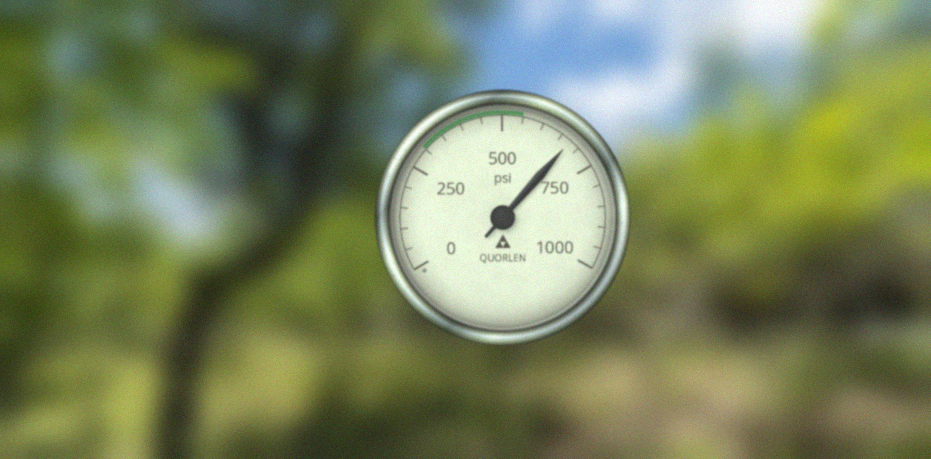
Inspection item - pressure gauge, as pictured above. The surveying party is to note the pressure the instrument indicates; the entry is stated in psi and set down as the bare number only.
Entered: 675
